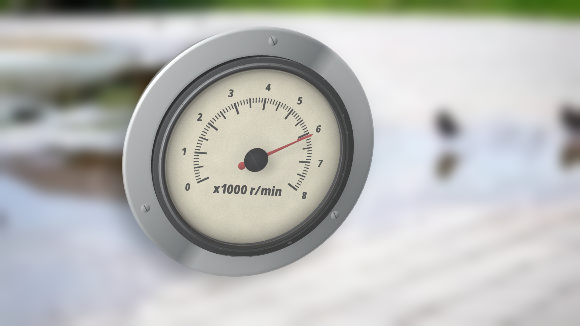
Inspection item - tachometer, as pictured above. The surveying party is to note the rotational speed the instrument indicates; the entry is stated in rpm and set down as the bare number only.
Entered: 6000
